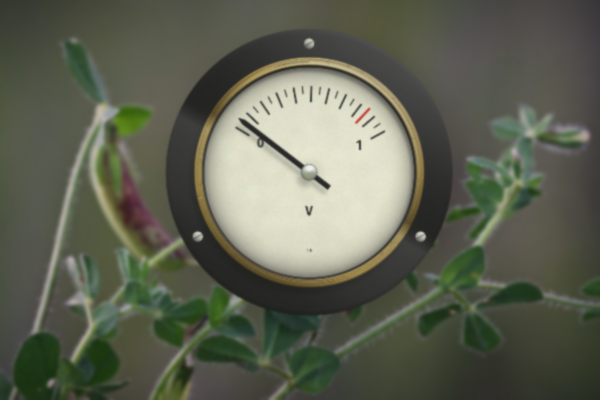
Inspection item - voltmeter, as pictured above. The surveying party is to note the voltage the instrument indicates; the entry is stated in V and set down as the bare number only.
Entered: 0.05
